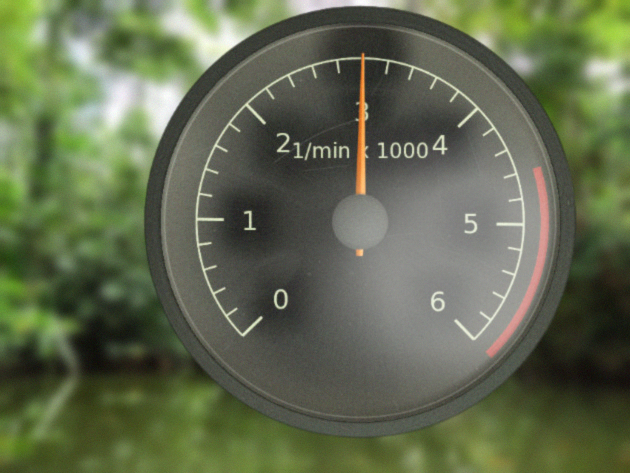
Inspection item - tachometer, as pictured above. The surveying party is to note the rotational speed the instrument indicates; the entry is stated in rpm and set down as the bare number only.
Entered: 3000
